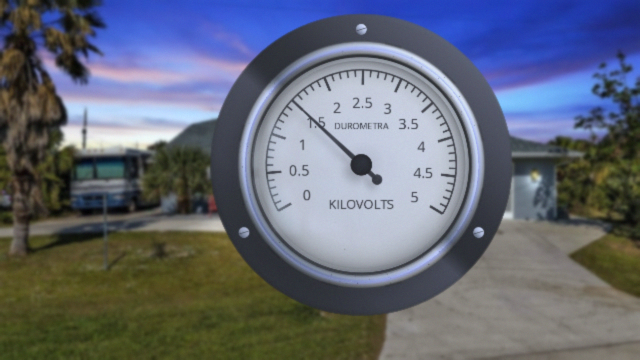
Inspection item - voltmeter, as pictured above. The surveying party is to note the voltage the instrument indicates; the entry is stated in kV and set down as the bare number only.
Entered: 1.5
